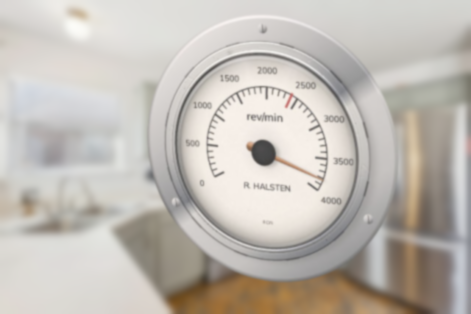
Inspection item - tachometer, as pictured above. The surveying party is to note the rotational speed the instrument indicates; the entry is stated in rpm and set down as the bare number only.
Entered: 3800
